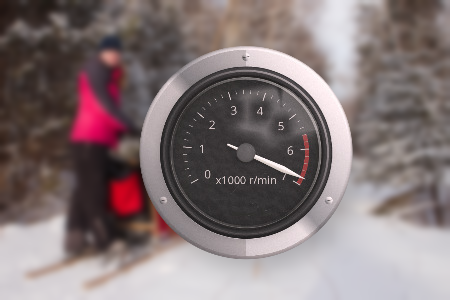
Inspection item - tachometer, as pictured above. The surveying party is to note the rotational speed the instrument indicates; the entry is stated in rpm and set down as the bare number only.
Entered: 6800
